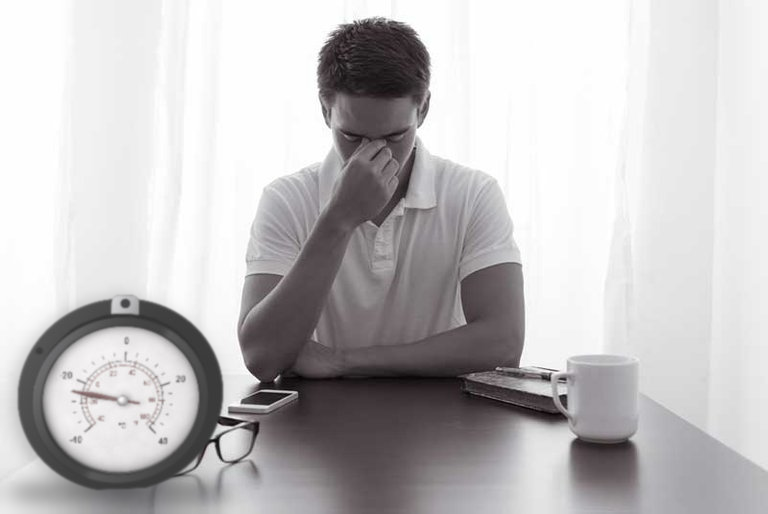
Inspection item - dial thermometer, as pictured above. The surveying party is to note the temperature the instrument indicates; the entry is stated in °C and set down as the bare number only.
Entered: -24
